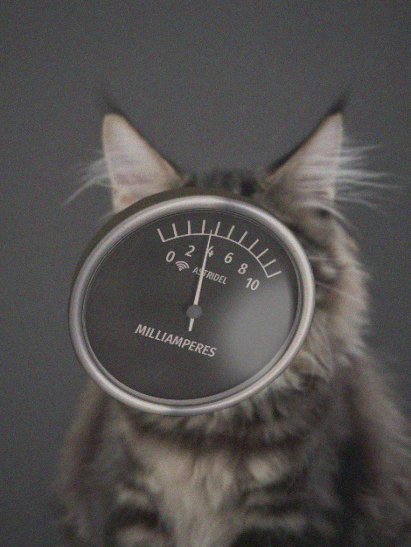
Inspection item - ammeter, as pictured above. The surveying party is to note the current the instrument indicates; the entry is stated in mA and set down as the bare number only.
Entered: 3.5
